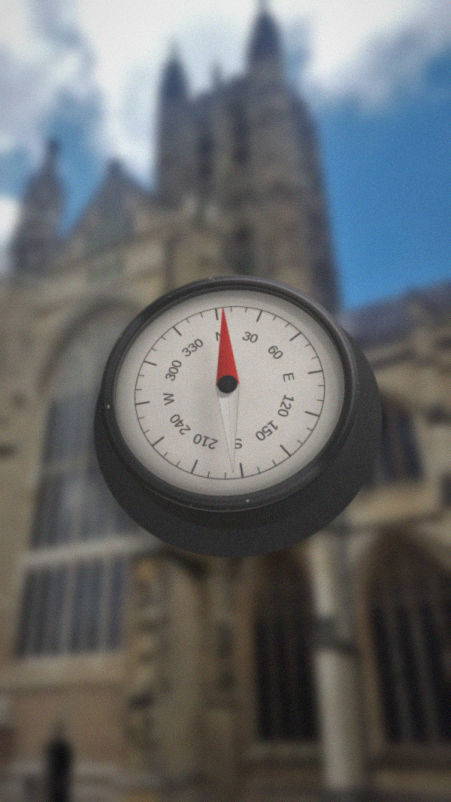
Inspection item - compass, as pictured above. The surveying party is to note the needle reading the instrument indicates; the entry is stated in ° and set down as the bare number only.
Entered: 5
